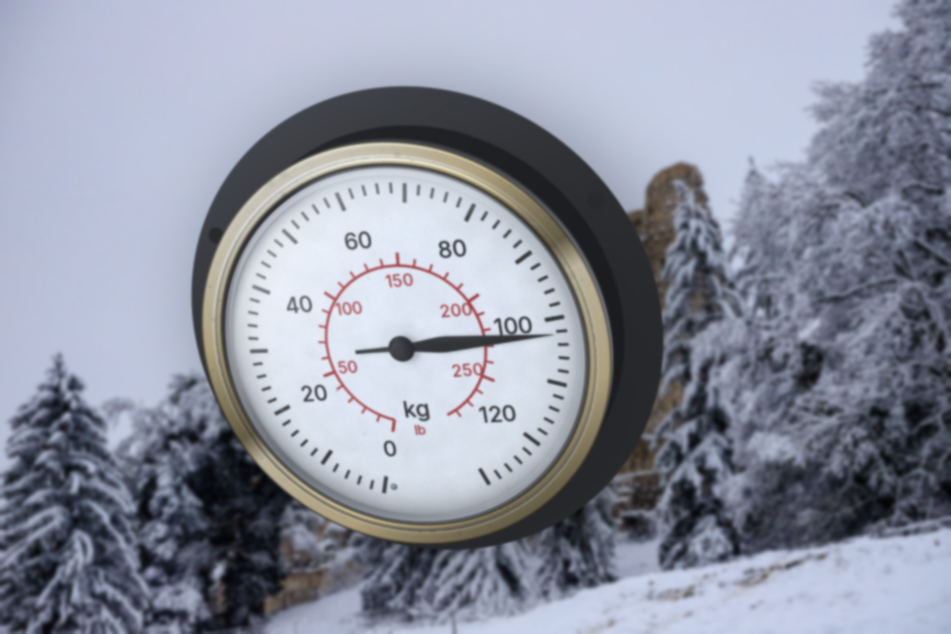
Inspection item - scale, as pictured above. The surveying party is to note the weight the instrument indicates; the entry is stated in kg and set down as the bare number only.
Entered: 102
